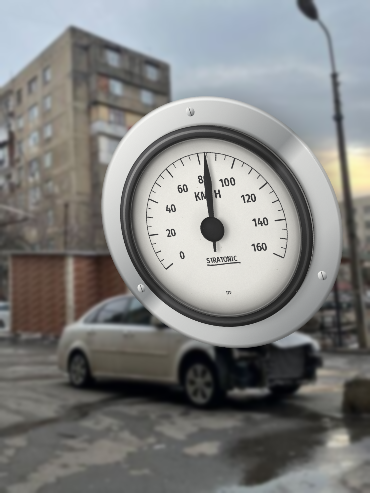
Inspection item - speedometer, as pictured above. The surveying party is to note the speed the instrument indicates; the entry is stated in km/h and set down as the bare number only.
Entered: 85
